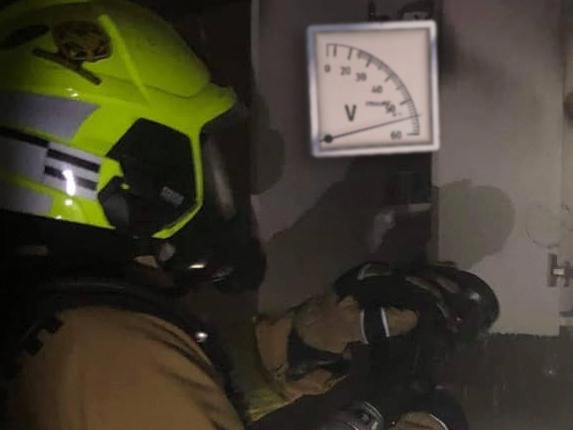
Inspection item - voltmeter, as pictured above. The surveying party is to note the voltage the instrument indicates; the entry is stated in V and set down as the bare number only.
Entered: 55
